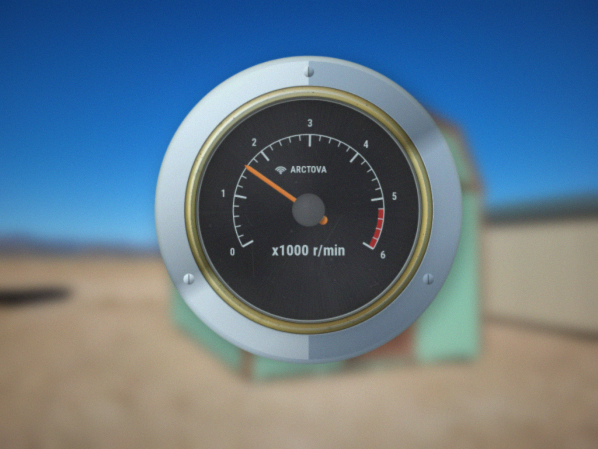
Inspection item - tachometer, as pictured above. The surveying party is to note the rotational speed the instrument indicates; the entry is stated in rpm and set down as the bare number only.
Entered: 1600
